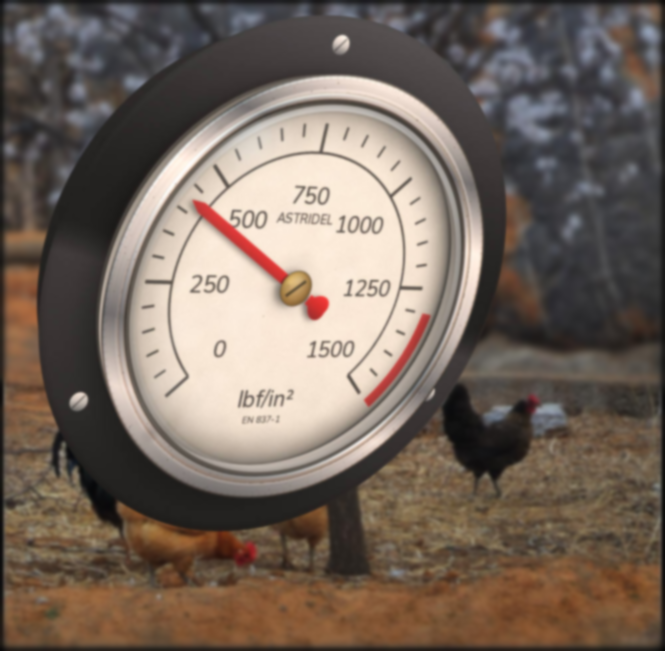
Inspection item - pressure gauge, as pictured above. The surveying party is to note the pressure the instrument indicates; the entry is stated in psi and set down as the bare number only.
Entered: 425
